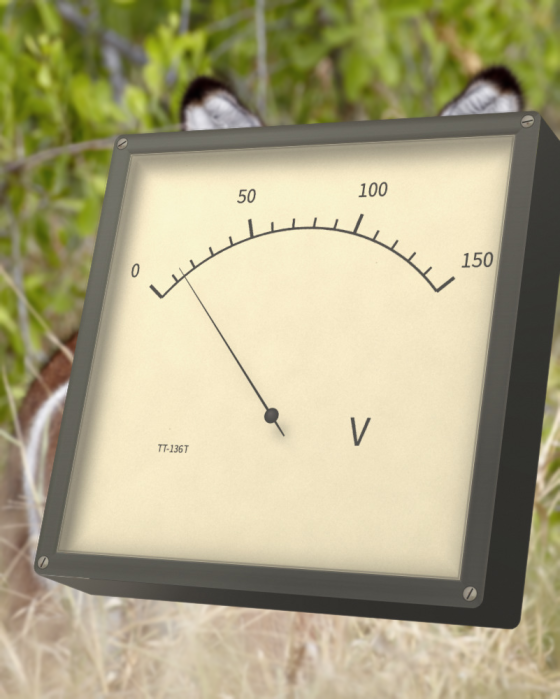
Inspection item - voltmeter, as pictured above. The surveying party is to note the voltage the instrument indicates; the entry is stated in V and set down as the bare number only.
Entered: 15
